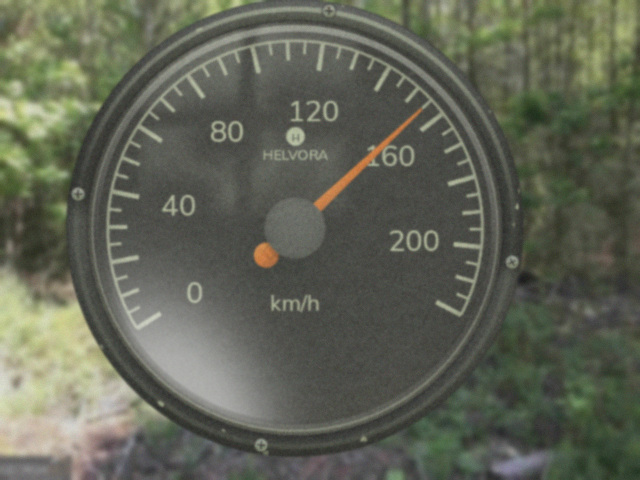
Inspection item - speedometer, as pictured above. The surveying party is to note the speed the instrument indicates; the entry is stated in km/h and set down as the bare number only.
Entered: 155
